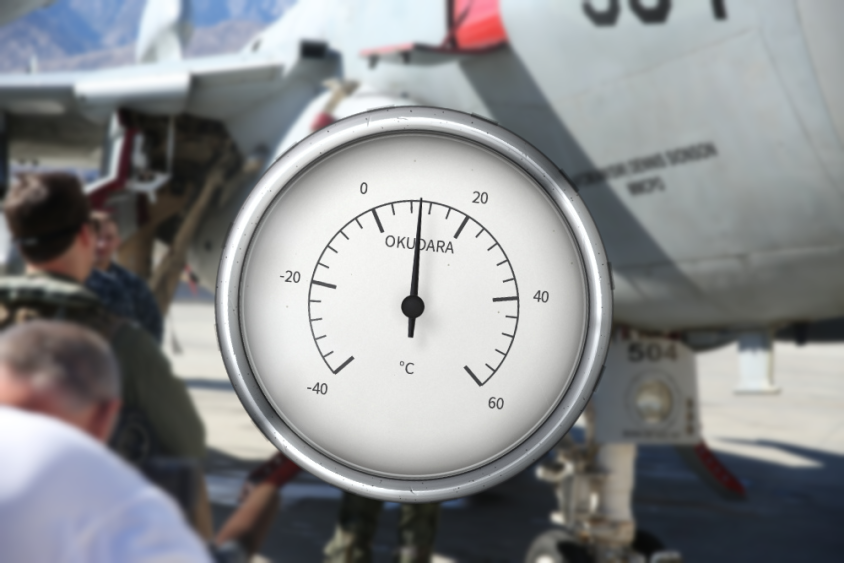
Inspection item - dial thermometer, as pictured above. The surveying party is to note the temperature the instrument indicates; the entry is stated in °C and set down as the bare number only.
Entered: 10
